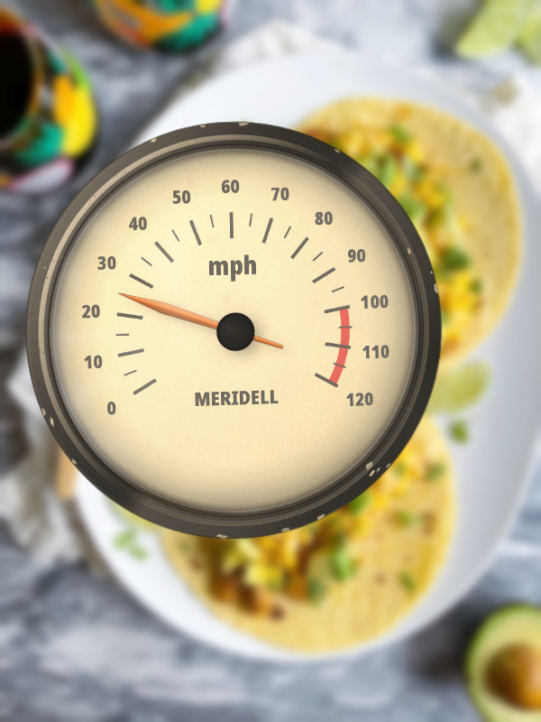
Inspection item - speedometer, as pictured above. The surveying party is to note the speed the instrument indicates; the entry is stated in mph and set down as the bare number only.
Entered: 25
